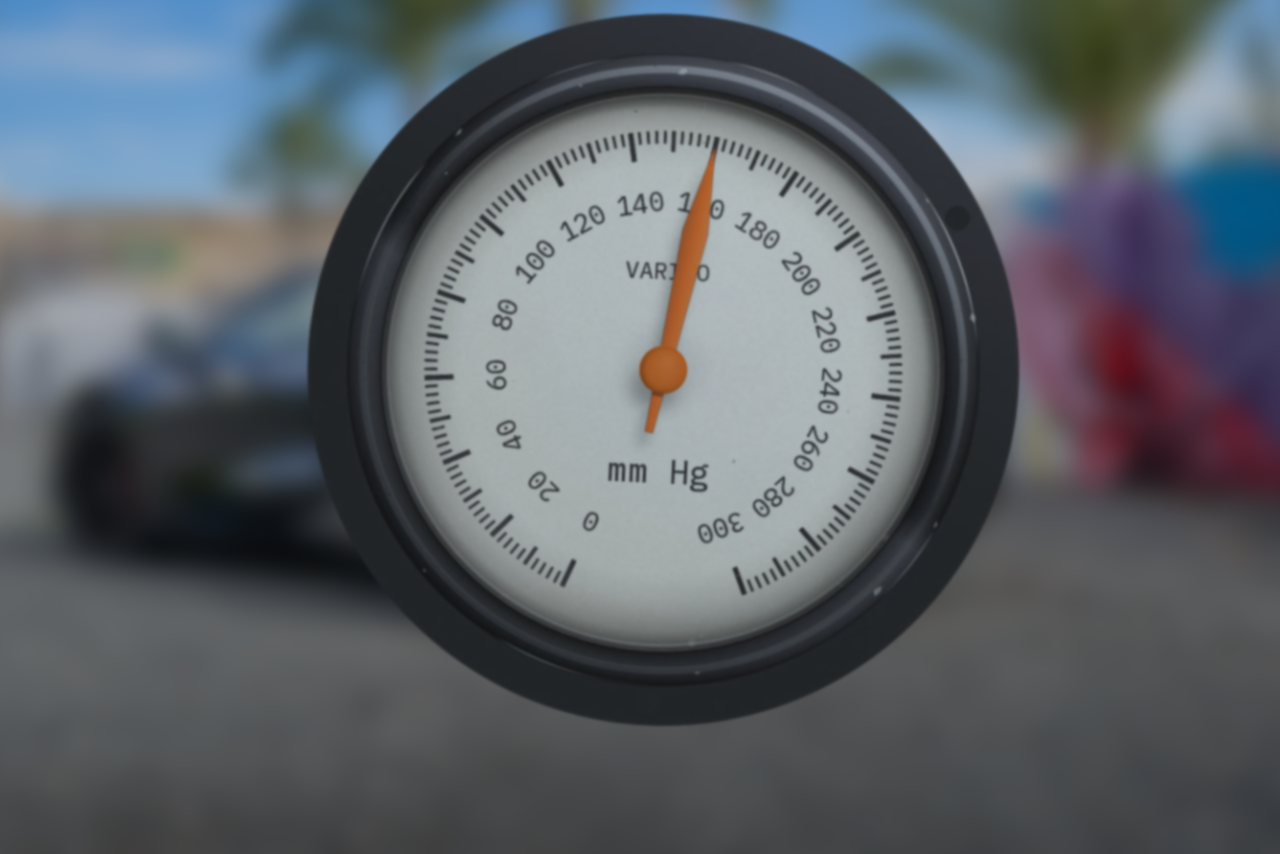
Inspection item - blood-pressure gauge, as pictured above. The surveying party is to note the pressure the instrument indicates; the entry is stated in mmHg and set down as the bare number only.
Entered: 160
